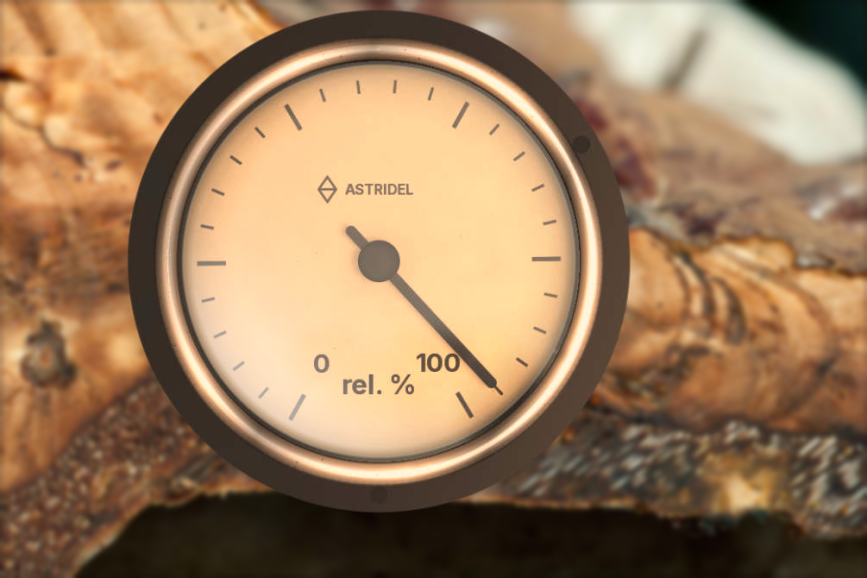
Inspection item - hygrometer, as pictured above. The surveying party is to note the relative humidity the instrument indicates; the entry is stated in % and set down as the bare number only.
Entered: 96
